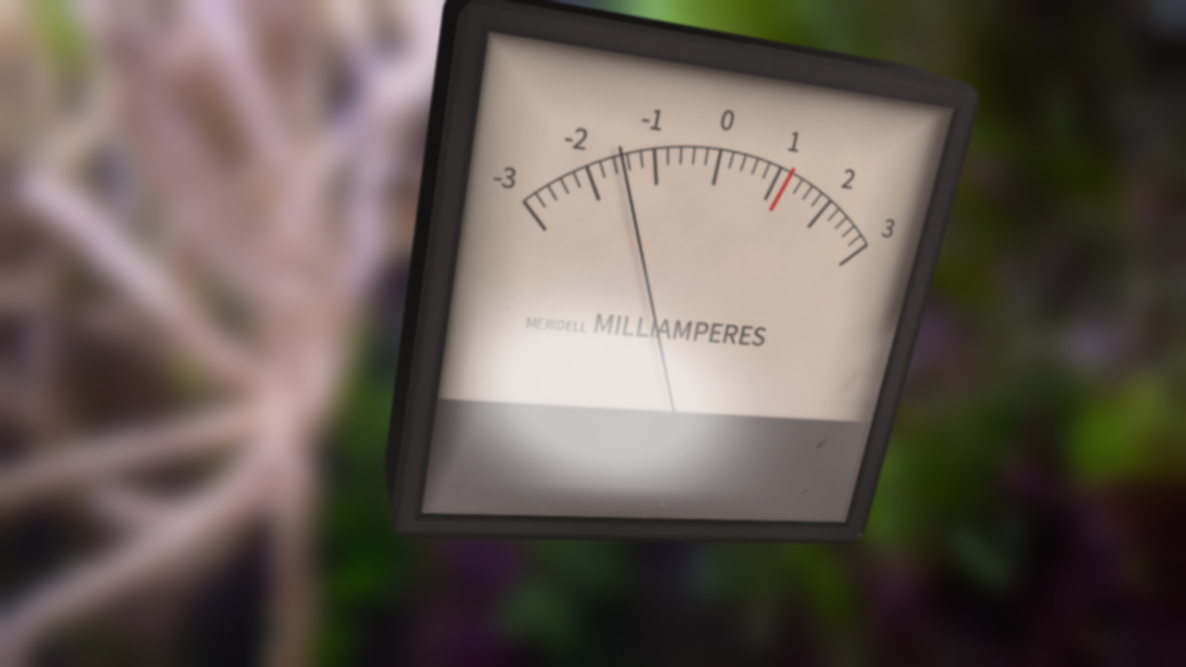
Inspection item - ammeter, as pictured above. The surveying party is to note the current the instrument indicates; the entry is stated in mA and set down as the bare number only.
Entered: -1.5
